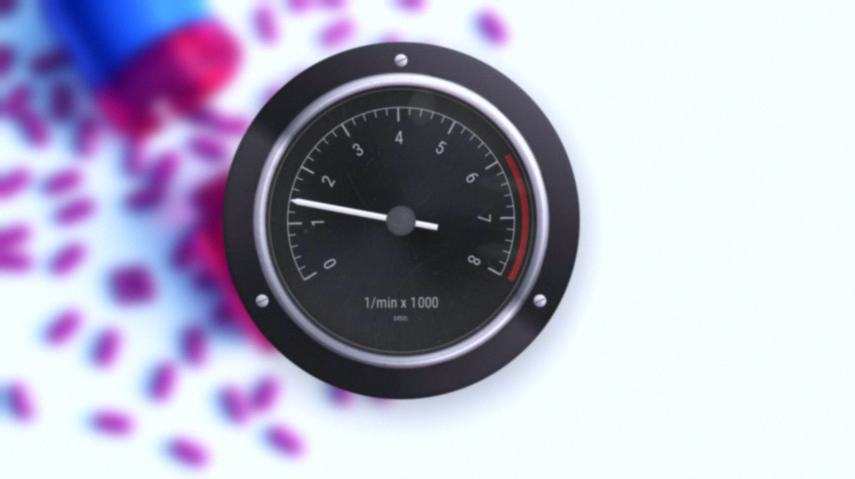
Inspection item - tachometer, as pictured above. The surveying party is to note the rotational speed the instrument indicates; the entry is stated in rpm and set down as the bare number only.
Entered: 1400
